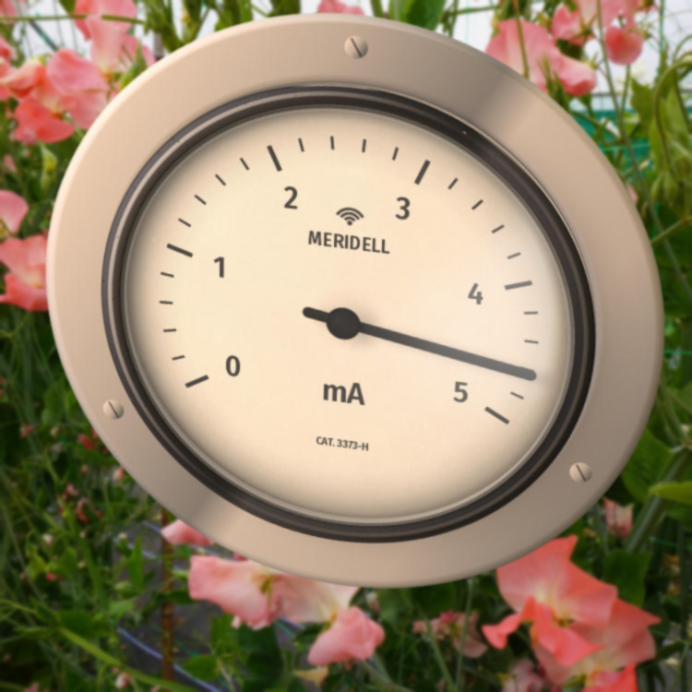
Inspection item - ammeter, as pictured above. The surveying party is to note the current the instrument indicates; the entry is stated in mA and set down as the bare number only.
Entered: 4.6
